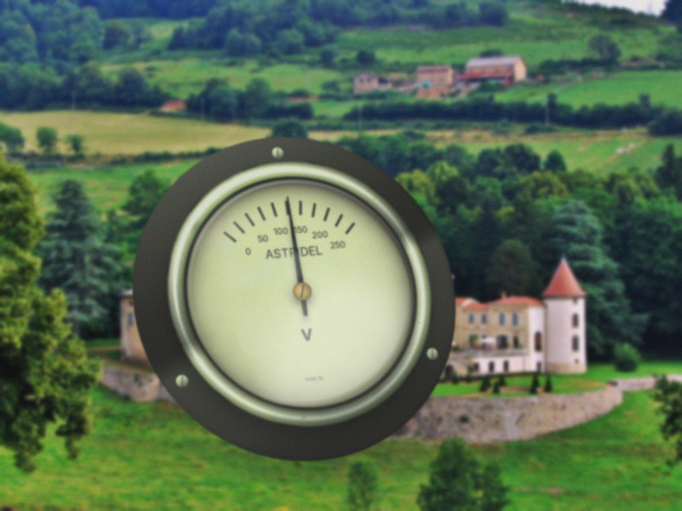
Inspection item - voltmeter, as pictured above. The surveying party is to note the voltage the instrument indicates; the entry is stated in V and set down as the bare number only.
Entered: 125
